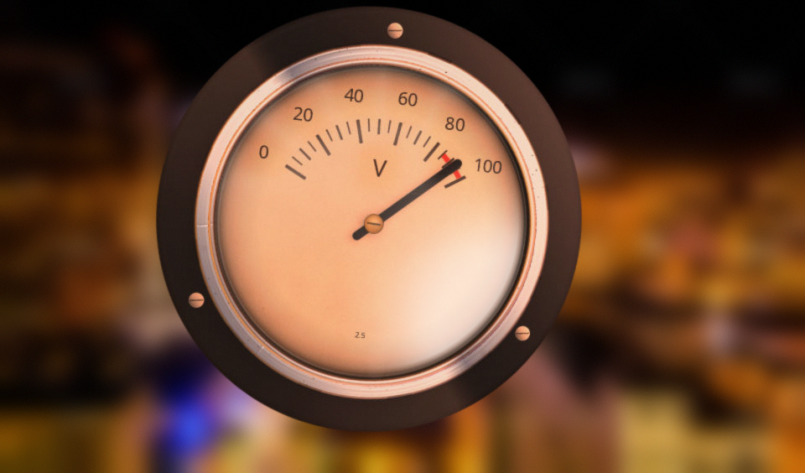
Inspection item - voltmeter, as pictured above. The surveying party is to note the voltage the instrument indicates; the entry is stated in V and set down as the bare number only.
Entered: 92.5
